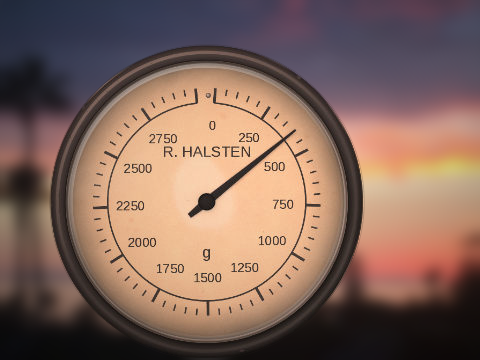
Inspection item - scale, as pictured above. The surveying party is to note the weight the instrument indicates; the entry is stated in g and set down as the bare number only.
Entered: 400
